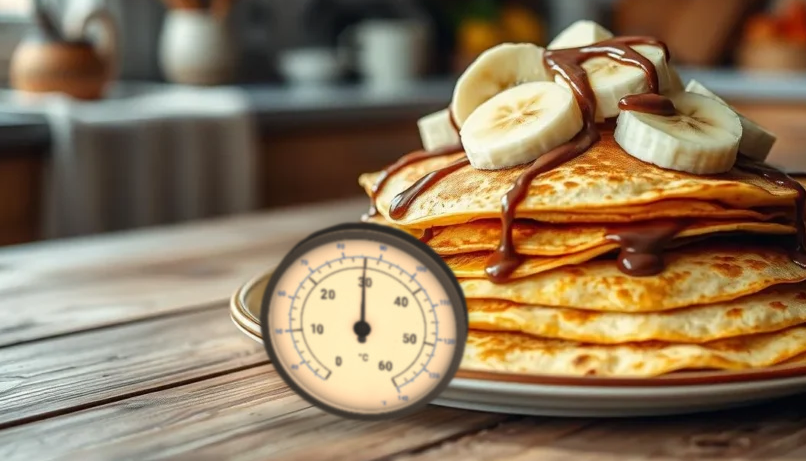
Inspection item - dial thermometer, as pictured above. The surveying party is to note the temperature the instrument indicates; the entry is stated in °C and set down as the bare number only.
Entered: 30
